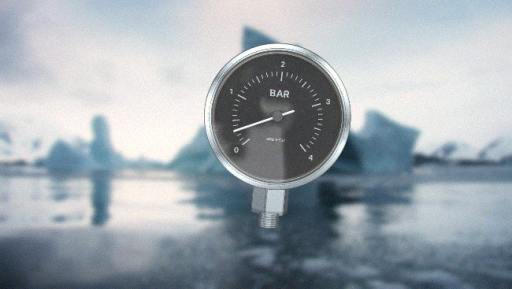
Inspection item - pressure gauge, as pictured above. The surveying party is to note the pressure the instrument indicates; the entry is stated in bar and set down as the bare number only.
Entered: 0.3
